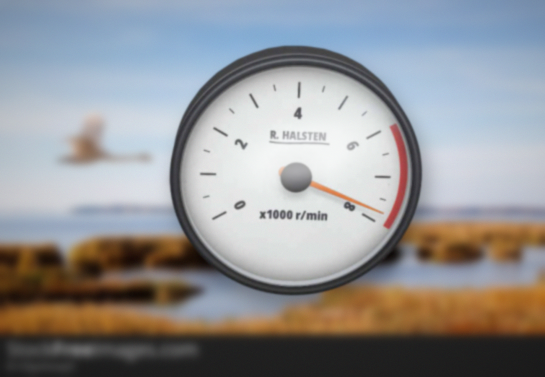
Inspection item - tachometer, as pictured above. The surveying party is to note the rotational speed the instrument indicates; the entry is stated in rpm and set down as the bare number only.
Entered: 7750
